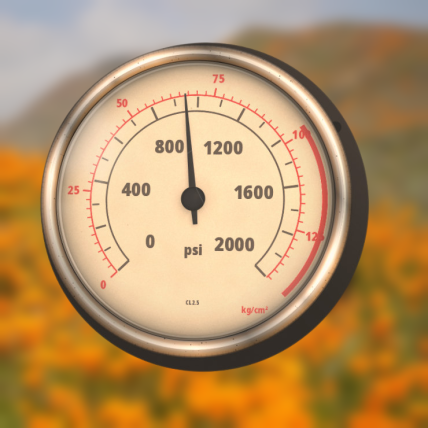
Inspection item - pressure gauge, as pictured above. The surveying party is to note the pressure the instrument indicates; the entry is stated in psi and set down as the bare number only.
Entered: 950
